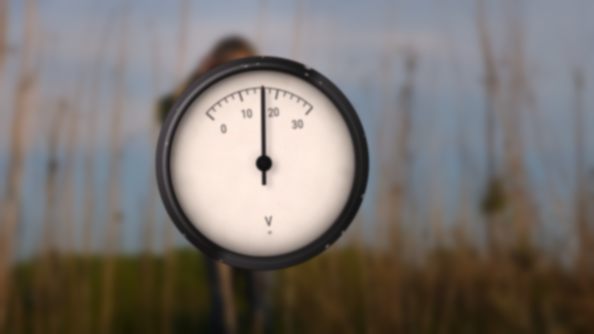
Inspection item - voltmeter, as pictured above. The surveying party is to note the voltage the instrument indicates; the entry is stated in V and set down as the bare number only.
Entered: 16
